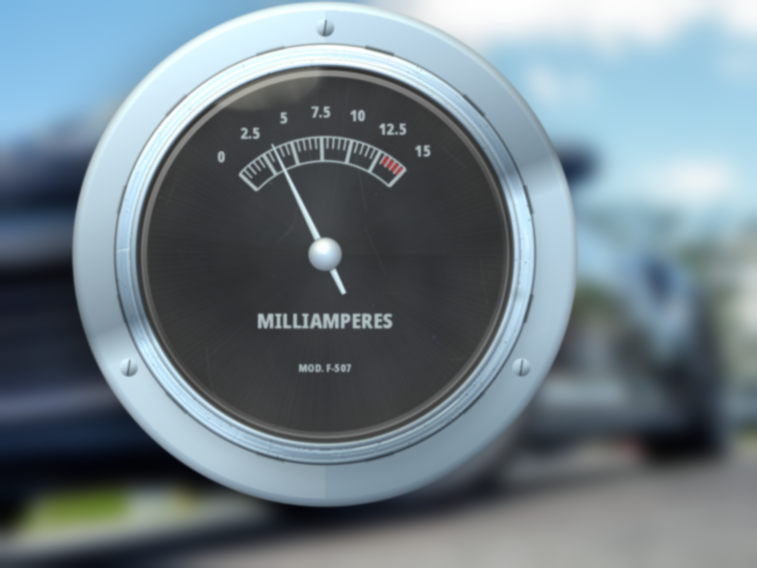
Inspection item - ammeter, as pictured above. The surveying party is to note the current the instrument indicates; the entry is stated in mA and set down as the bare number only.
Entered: 3.5
